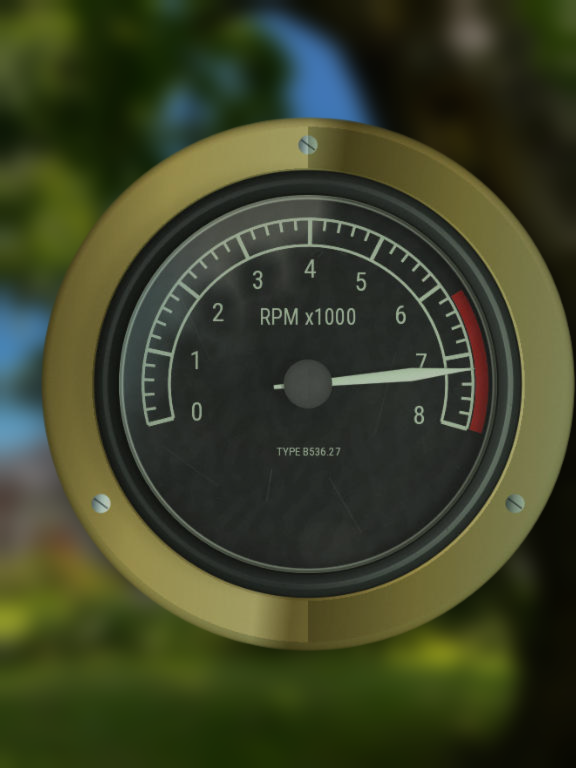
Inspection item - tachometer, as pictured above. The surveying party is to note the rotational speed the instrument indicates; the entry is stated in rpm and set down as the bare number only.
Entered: 7200
